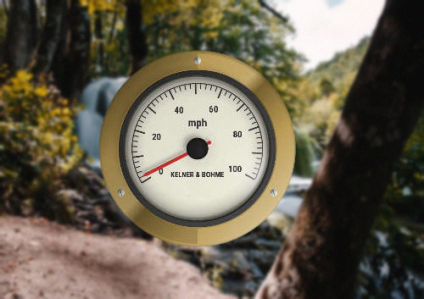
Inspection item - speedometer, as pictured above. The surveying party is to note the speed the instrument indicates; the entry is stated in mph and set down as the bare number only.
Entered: 2
